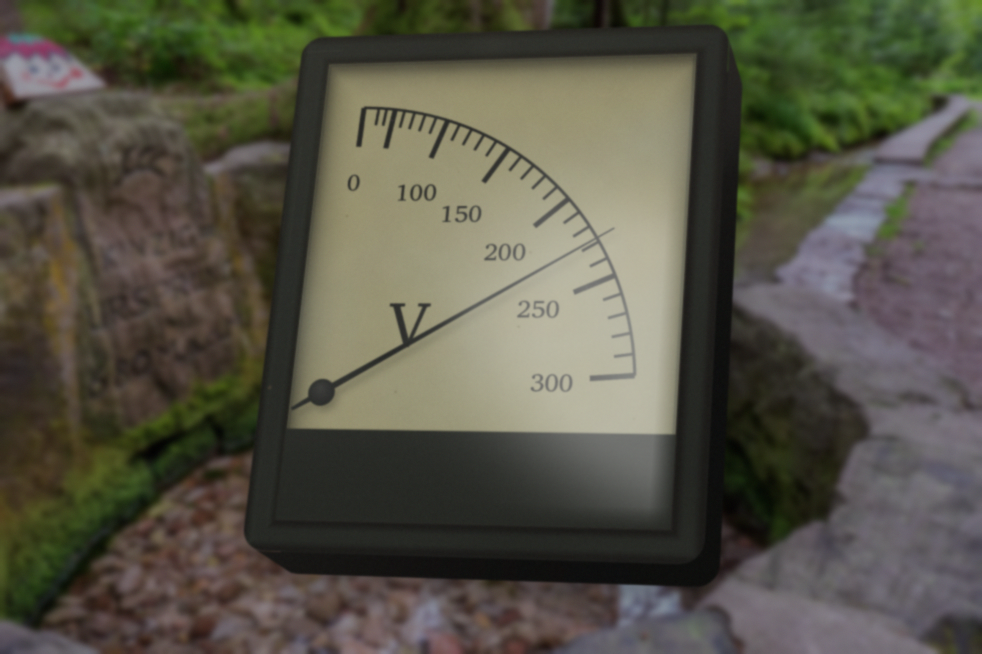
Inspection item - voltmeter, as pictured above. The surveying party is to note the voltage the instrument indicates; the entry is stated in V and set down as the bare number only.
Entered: 230
